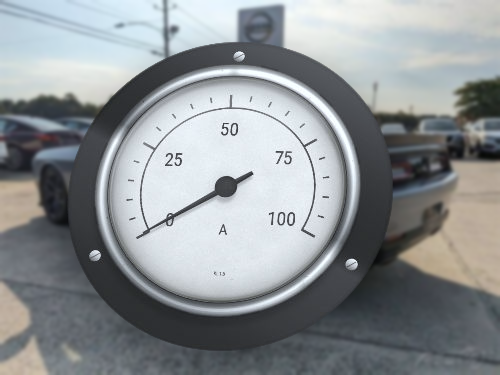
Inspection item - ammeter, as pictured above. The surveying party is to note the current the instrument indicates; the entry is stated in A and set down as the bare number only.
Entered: 0
